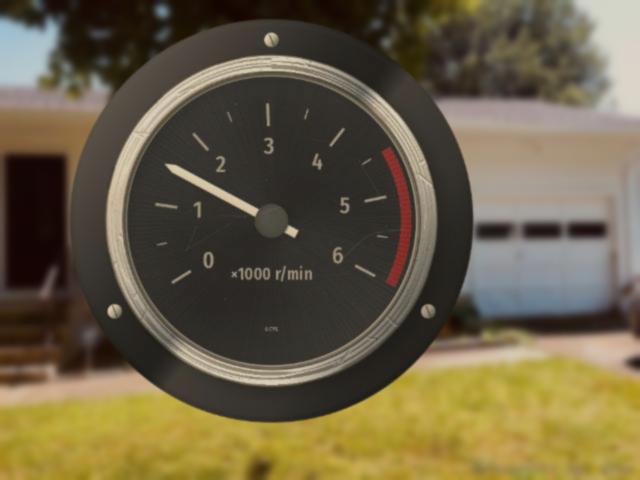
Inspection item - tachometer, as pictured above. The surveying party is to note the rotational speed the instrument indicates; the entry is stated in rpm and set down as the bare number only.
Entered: 1500
